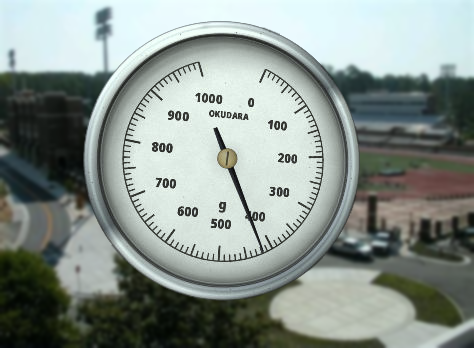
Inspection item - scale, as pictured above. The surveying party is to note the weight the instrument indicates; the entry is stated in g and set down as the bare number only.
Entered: 420
